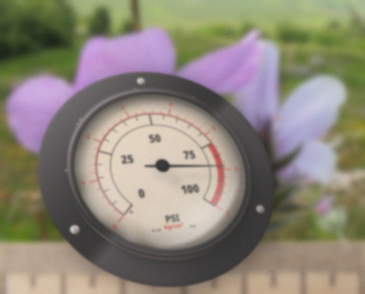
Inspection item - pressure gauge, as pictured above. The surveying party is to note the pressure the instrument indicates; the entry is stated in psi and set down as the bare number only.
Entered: 85
